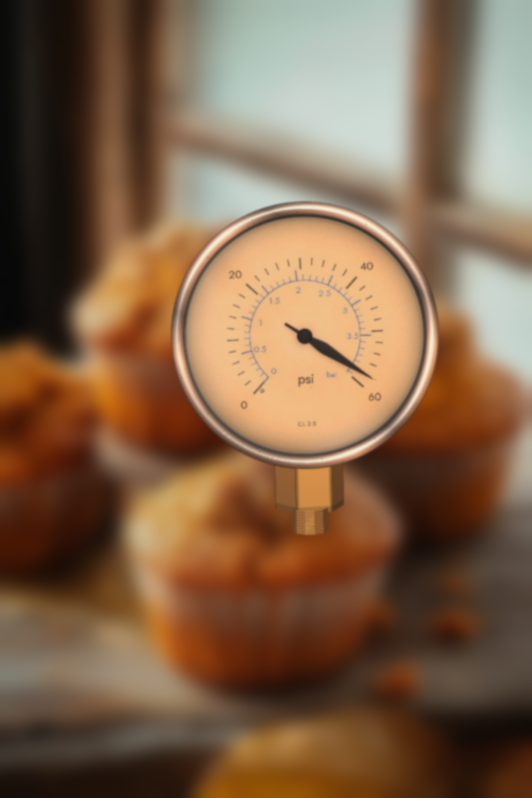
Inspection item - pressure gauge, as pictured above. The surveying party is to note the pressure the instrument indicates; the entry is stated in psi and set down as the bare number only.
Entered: 58
